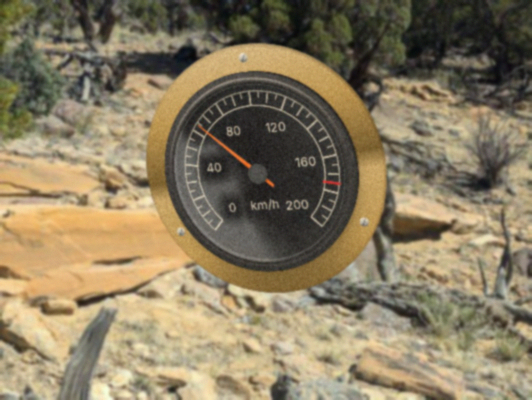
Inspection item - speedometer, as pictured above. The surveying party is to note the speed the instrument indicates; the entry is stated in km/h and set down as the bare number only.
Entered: 65
